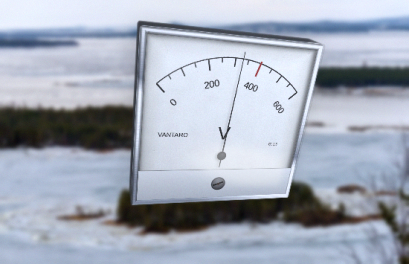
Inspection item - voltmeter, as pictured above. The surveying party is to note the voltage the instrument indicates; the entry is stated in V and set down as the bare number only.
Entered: 325
